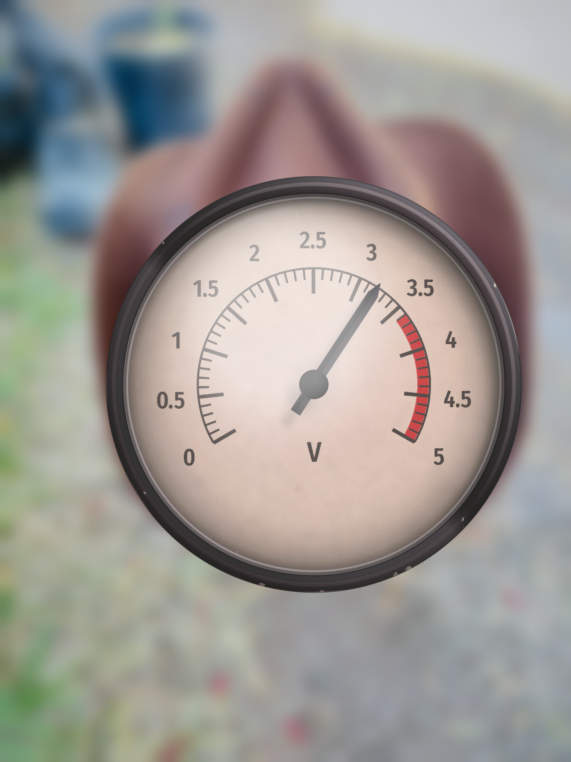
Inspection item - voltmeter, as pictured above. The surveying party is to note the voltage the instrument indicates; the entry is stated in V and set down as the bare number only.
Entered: 3.2
